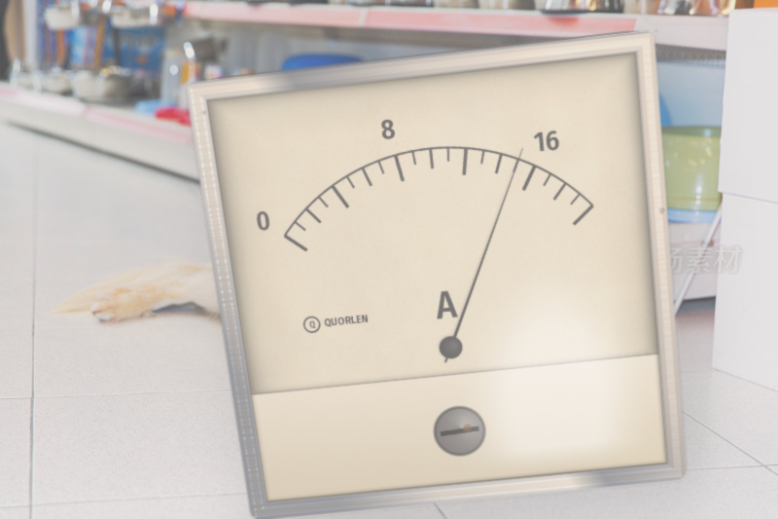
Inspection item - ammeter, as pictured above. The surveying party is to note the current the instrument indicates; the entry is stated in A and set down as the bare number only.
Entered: 15
